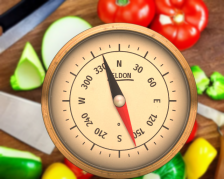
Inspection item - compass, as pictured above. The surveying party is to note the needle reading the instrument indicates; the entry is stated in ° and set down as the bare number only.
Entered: 160
